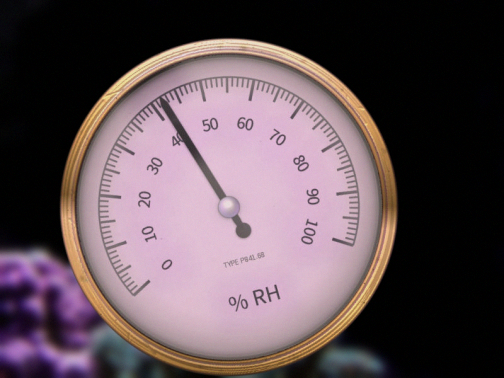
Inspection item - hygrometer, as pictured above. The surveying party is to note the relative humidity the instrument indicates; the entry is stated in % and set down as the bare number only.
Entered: 42
